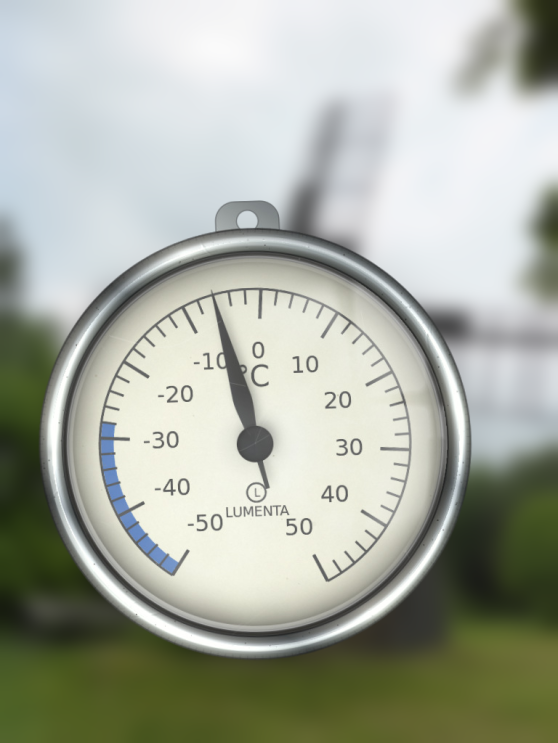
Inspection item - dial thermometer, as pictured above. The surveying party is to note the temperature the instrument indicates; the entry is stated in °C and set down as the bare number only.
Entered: -6
